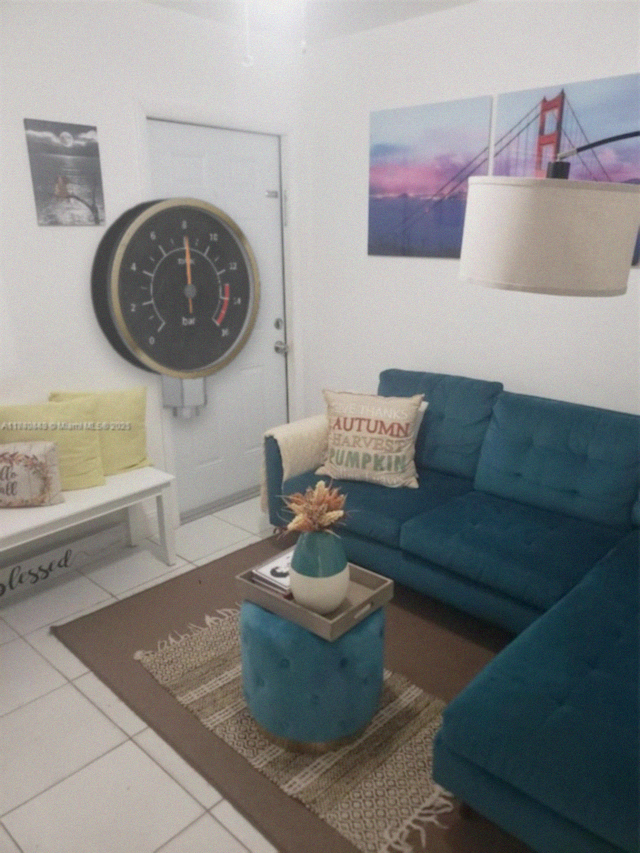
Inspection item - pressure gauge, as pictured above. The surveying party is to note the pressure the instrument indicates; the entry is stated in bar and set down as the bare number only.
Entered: 8
